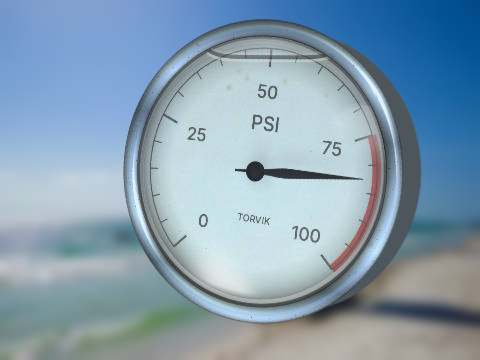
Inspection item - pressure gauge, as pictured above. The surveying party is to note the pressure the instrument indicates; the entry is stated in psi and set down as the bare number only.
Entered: 82.5
